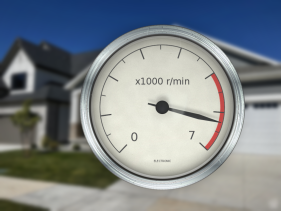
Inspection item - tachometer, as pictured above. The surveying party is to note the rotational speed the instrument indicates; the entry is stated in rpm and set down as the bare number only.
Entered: 6250
